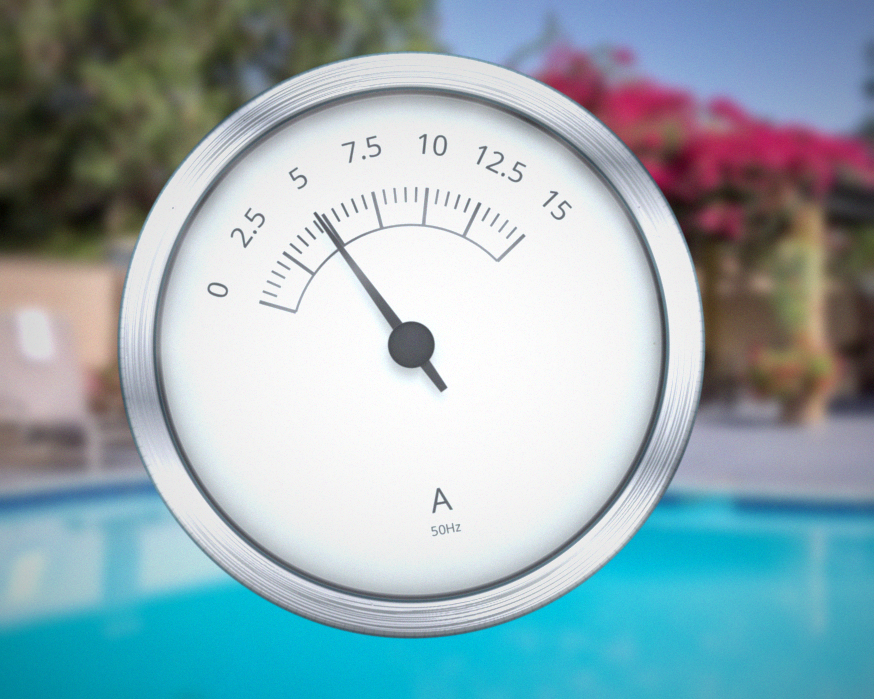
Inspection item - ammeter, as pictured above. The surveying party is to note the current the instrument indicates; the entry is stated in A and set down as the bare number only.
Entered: 4.75
